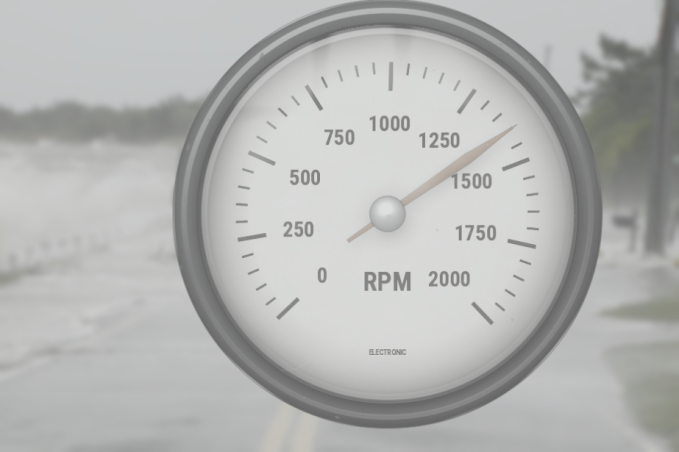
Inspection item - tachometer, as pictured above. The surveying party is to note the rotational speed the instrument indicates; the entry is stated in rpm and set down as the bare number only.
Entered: 1400
